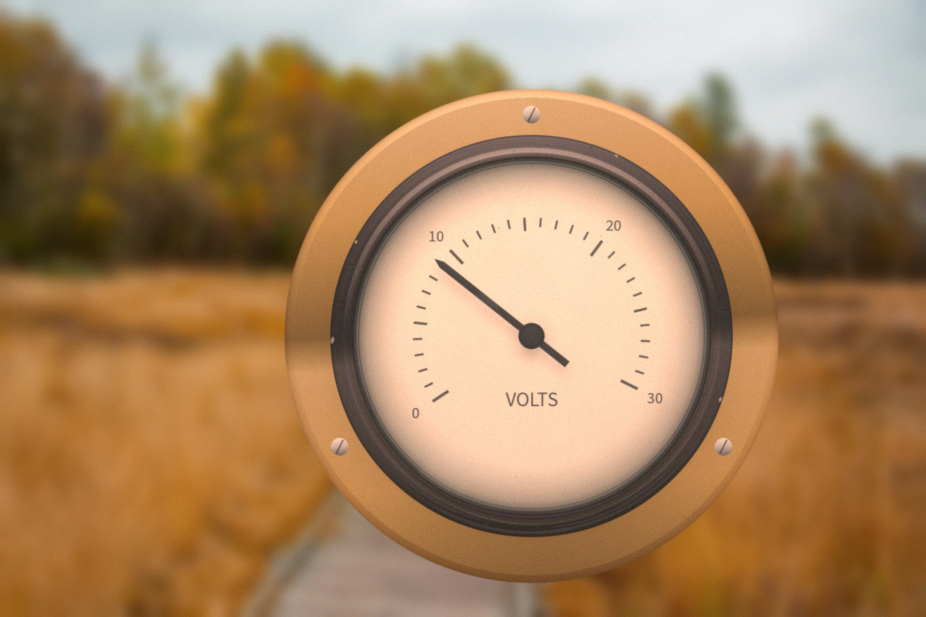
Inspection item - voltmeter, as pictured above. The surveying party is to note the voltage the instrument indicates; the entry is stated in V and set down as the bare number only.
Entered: 9
